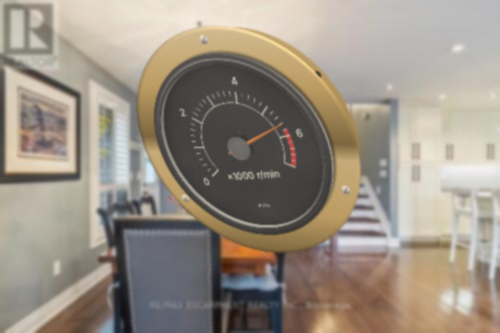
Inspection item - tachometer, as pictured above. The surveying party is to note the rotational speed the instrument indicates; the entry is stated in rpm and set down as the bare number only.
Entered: 5600
